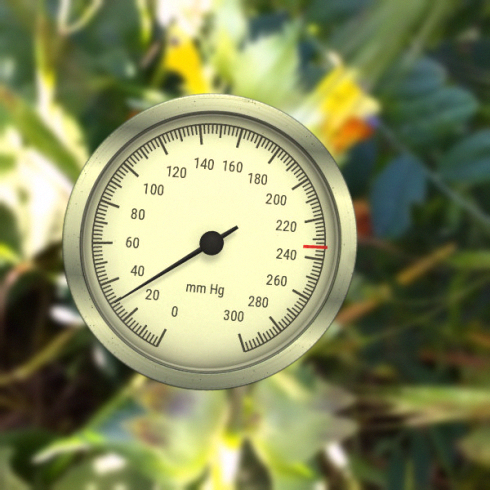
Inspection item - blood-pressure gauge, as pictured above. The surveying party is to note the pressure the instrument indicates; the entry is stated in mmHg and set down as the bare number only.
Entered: 30
